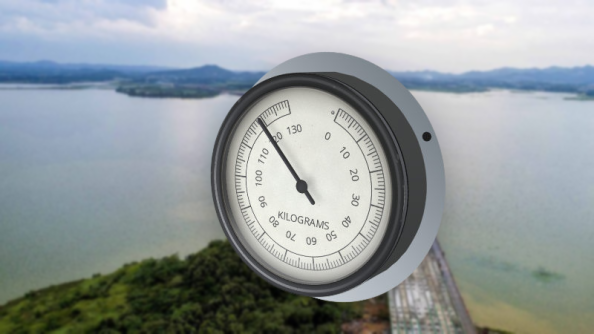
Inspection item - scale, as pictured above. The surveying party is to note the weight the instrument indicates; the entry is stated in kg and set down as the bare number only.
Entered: 120
